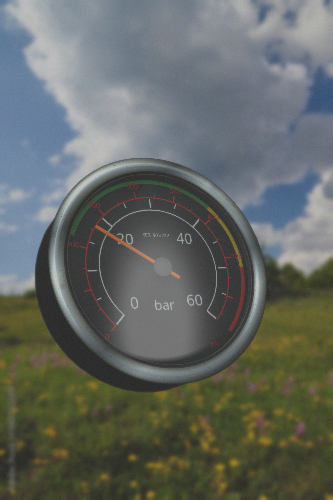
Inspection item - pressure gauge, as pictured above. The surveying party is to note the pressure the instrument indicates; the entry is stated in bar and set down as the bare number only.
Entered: 17.5
